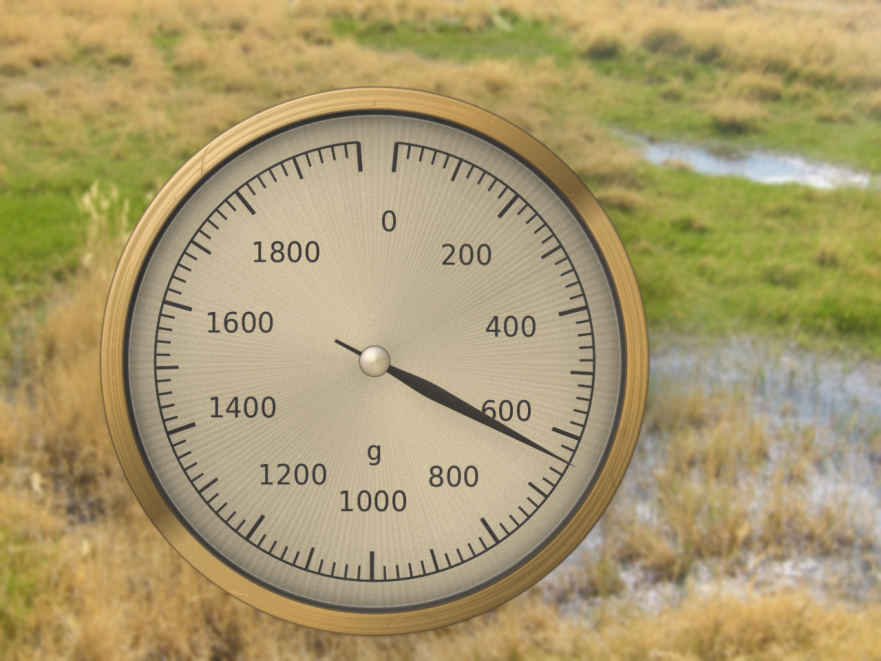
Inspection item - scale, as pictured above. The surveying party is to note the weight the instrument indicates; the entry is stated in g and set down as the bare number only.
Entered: 640
